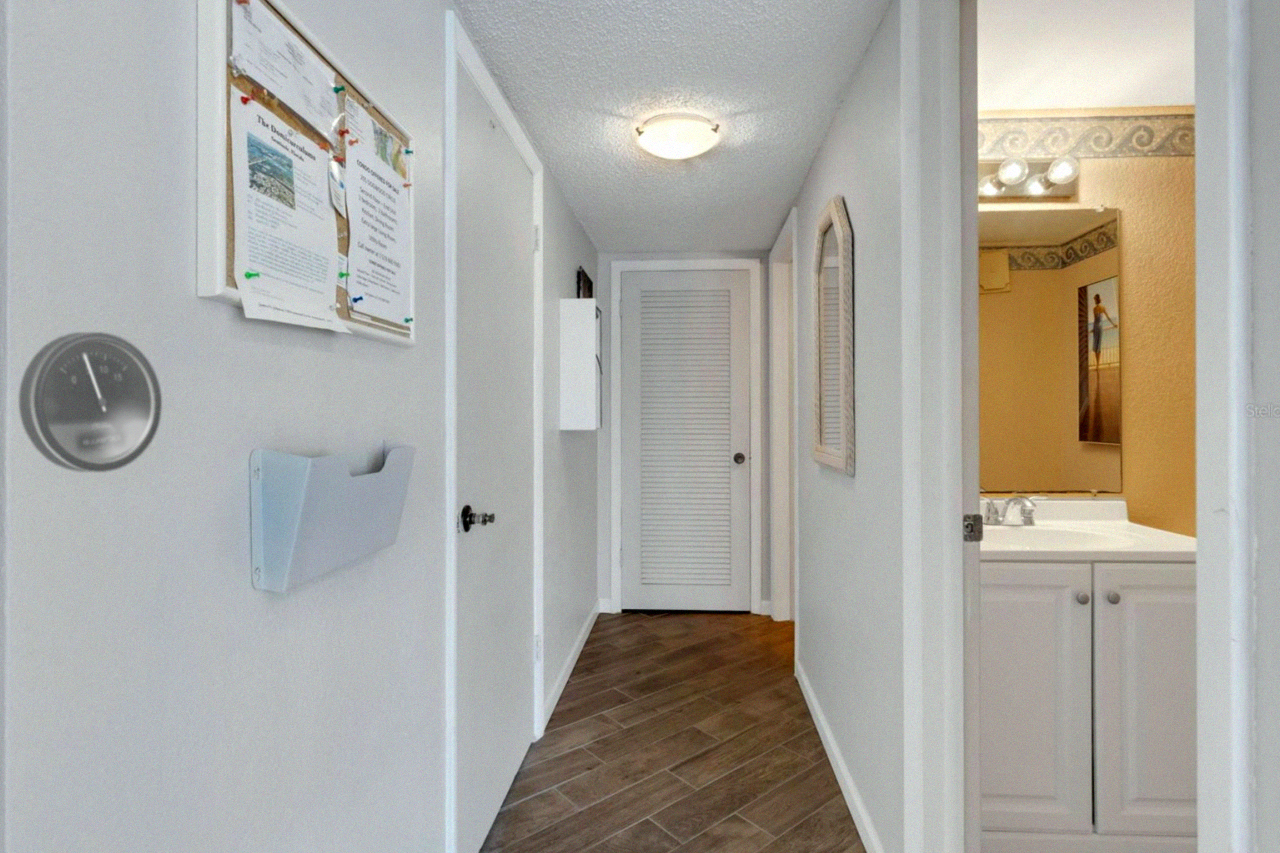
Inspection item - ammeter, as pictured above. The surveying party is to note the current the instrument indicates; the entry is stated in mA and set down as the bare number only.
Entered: 5
